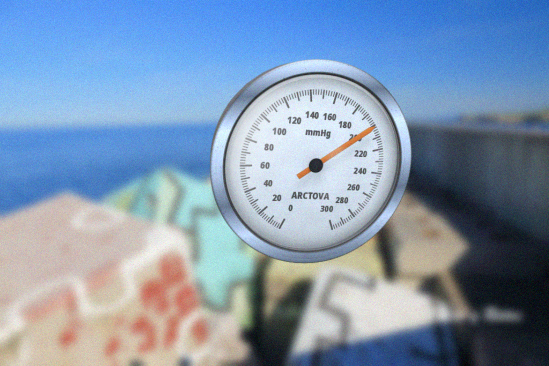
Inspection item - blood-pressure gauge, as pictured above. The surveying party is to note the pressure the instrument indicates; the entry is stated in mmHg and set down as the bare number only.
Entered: 200
